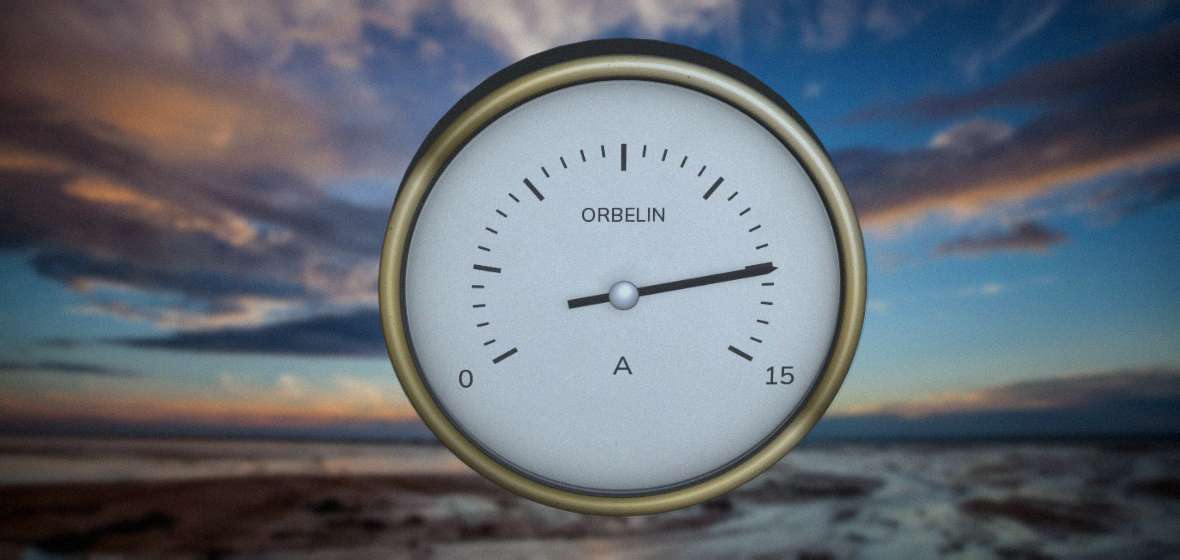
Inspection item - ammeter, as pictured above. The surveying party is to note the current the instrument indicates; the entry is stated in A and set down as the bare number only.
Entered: 12.5
